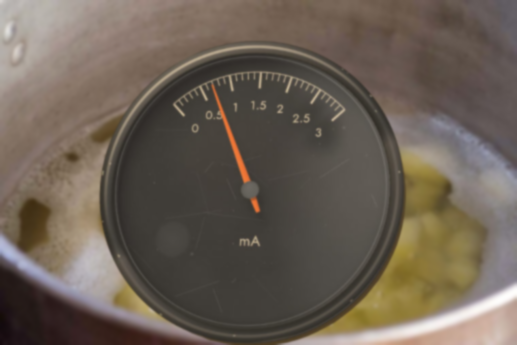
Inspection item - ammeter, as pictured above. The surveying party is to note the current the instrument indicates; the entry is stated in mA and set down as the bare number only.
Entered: 0.7
